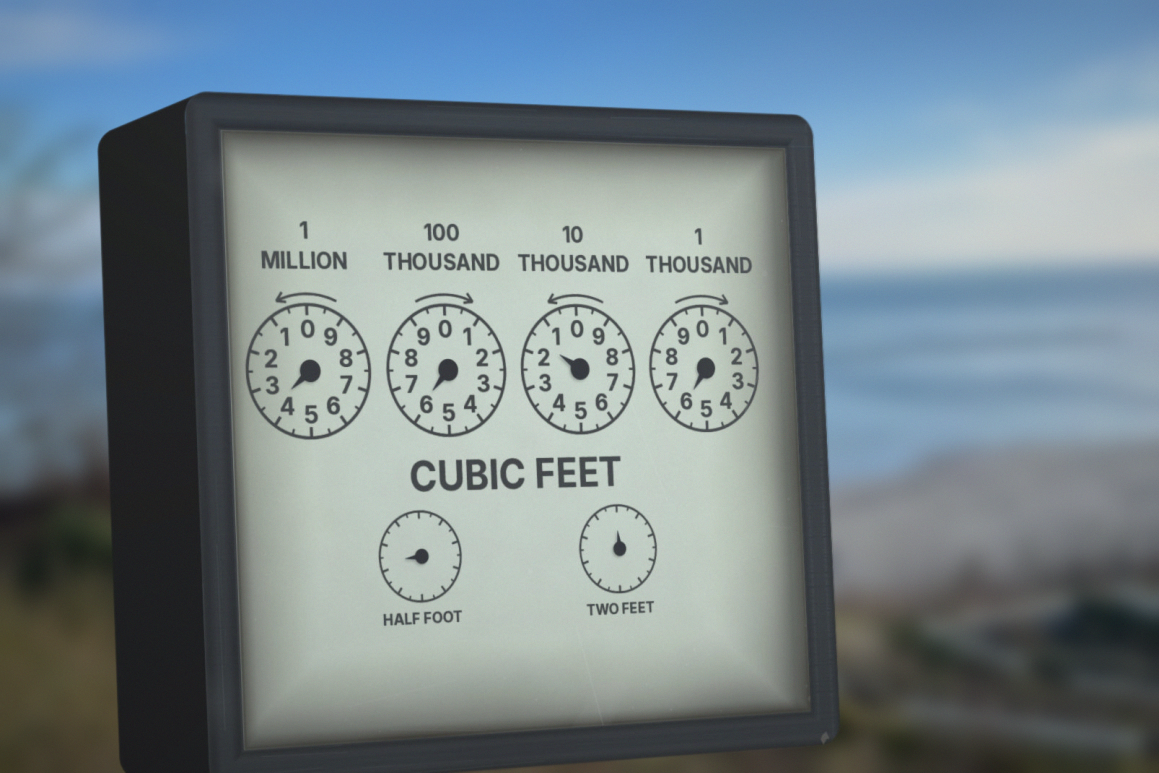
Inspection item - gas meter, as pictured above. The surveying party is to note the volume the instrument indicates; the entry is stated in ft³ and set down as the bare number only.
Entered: 361600
